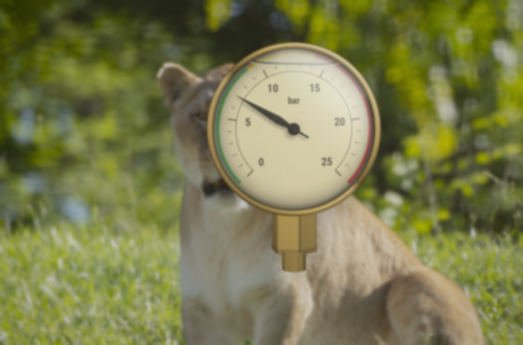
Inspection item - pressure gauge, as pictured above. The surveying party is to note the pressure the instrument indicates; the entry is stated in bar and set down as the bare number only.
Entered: 7
